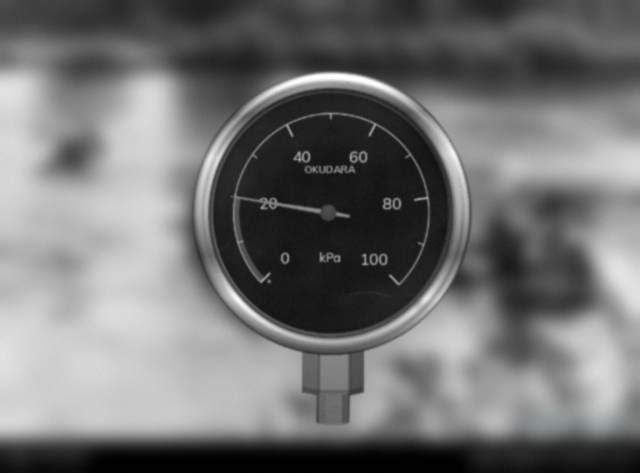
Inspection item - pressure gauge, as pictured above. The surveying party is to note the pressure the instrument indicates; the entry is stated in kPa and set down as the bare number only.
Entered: 20
